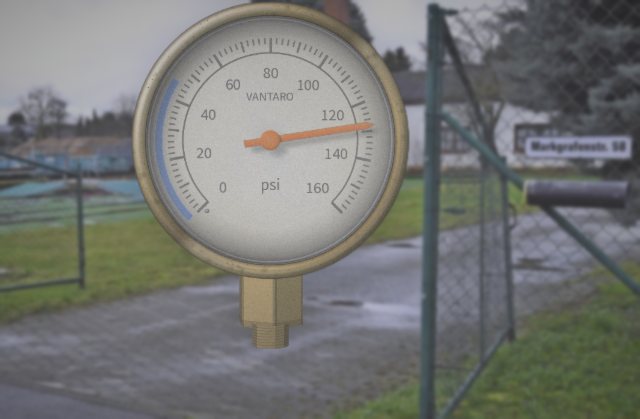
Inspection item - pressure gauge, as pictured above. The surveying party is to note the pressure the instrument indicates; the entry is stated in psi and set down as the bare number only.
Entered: 128
